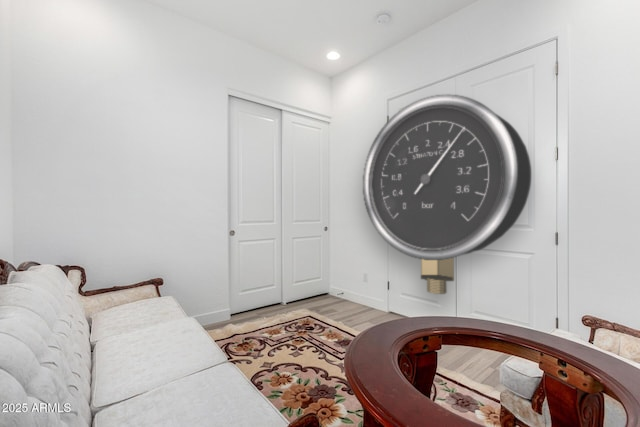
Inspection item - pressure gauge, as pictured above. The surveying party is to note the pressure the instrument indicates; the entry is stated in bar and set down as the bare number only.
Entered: 2.6
